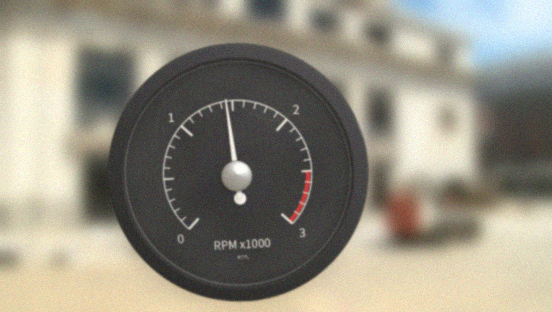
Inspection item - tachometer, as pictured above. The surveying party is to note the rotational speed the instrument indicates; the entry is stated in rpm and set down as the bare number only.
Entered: 1450
